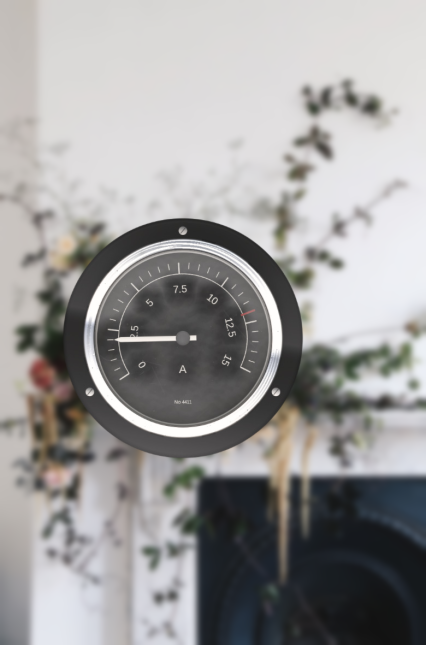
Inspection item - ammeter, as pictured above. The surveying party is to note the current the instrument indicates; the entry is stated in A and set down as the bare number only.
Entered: 2
